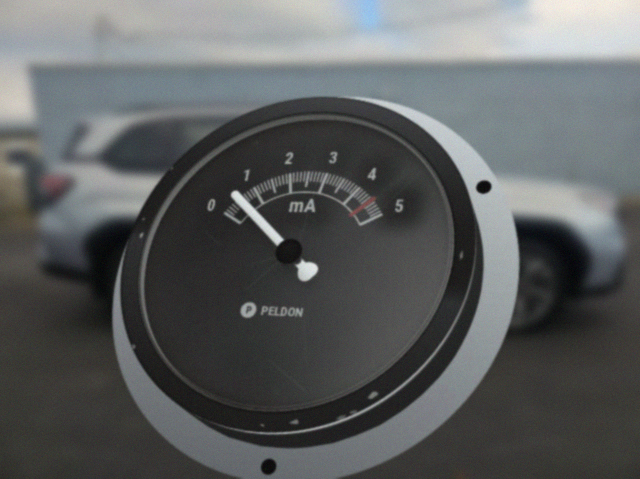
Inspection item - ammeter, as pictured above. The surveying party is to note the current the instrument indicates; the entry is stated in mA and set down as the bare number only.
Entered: 0.5
